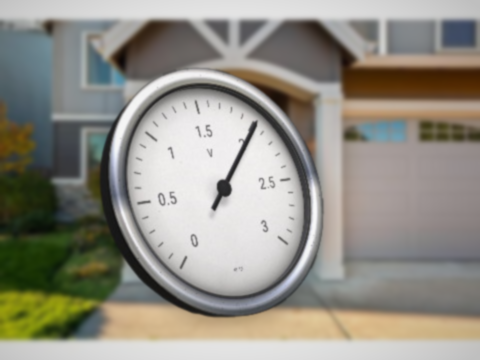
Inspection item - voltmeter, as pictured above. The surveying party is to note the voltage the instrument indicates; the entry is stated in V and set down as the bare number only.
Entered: 2
